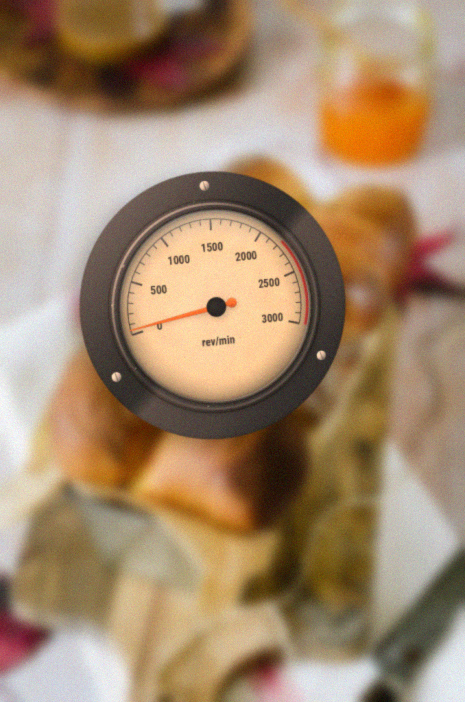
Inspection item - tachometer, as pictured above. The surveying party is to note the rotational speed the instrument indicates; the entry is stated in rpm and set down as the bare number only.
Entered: 50
